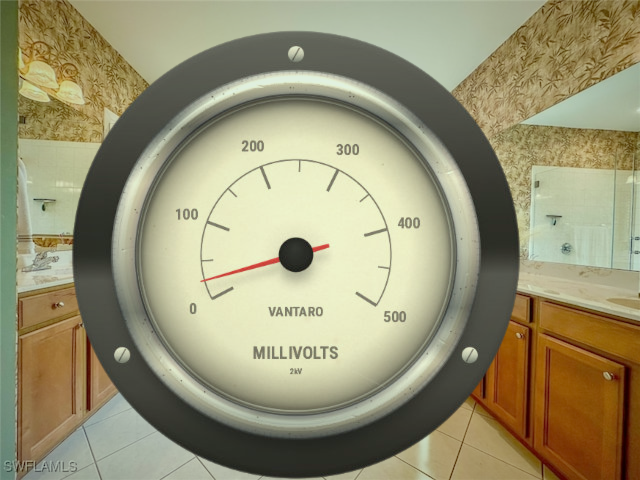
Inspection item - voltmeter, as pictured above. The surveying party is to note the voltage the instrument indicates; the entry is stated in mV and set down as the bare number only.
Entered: 25
